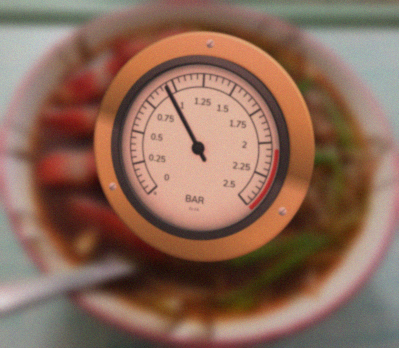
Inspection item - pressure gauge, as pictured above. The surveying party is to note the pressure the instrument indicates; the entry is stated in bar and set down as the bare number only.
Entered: 0.95
